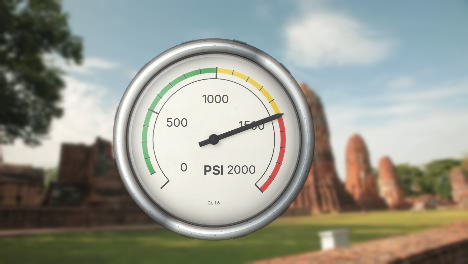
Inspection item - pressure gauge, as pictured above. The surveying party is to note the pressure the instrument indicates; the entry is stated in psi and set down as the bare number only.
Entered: 1500
